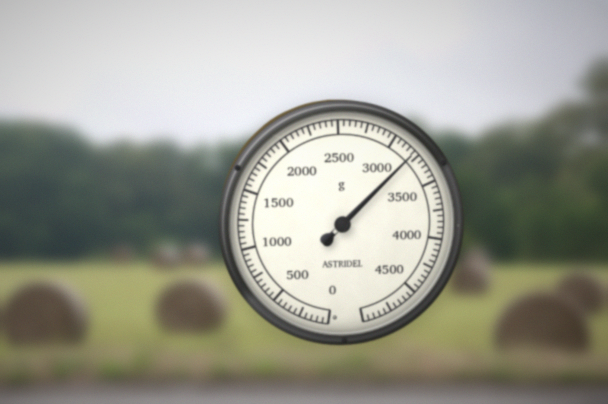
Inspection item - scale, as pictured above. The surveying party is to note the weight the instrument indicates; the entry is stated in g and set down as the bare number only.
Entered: 3200
